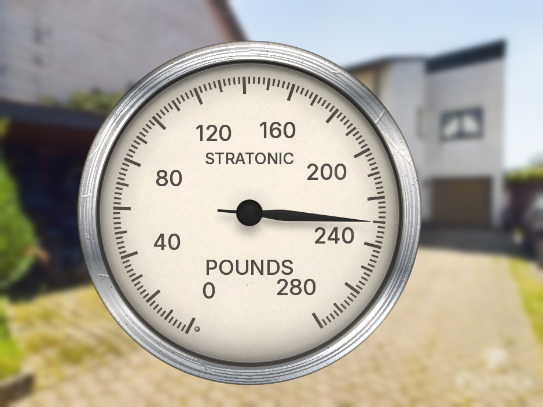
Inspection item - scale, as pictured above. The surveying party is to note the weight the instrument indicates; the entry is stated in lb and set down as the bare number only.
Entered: 230
